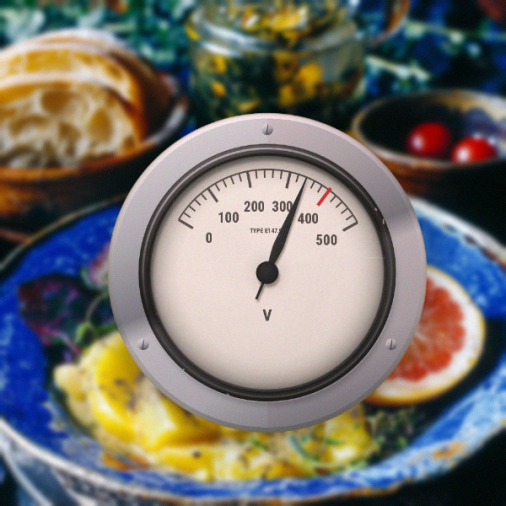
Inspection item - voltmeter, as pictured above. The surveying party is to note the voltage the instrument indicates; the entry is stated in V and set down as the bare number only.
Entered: 340
